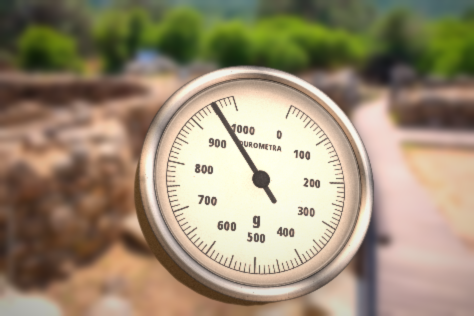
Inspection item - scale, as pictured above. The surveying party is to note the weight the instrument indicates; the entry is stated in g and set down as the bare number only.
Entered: 950
